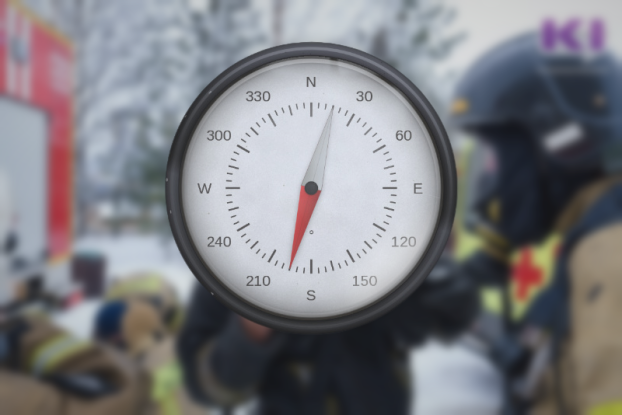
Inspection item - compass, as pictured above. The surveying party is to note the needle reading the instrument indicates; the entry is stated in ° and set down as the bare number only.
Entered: 195
